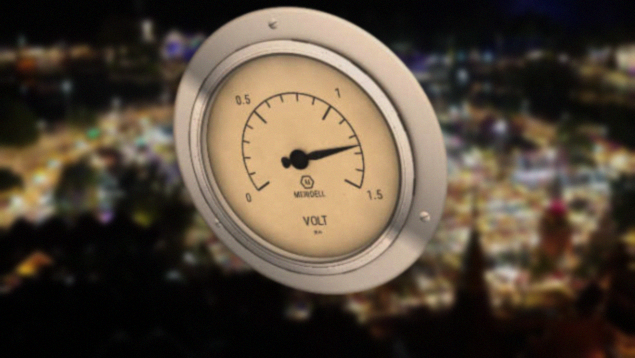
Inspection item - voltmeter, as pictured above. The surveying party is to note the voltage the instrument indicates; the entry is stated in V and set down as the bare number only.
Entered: 1.25
